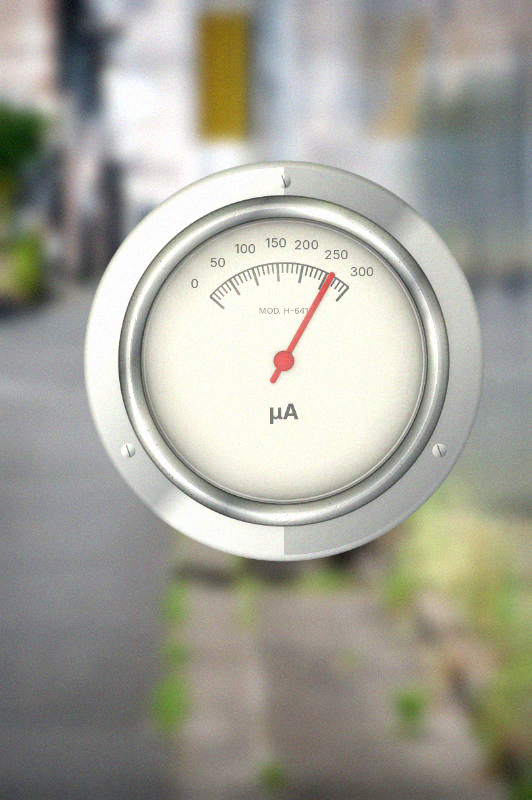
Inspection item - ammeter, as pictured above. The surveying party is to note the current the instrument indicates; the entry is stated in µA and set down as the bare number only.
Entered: 260
